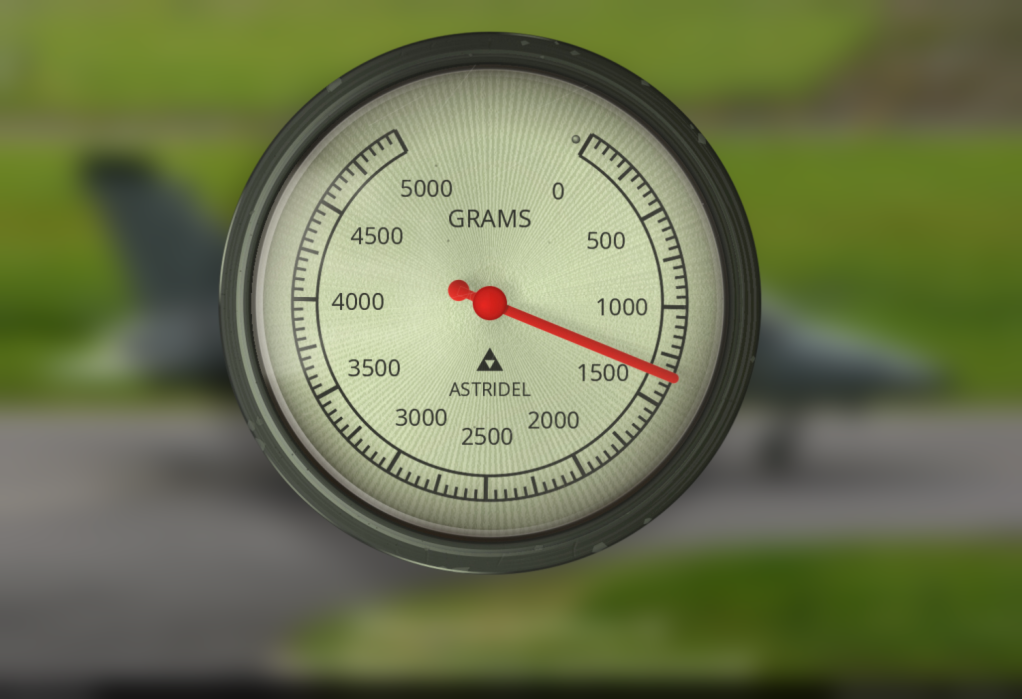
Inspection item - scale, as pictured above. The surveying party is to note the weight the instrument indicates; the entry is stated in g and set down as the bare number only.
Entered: 1350
